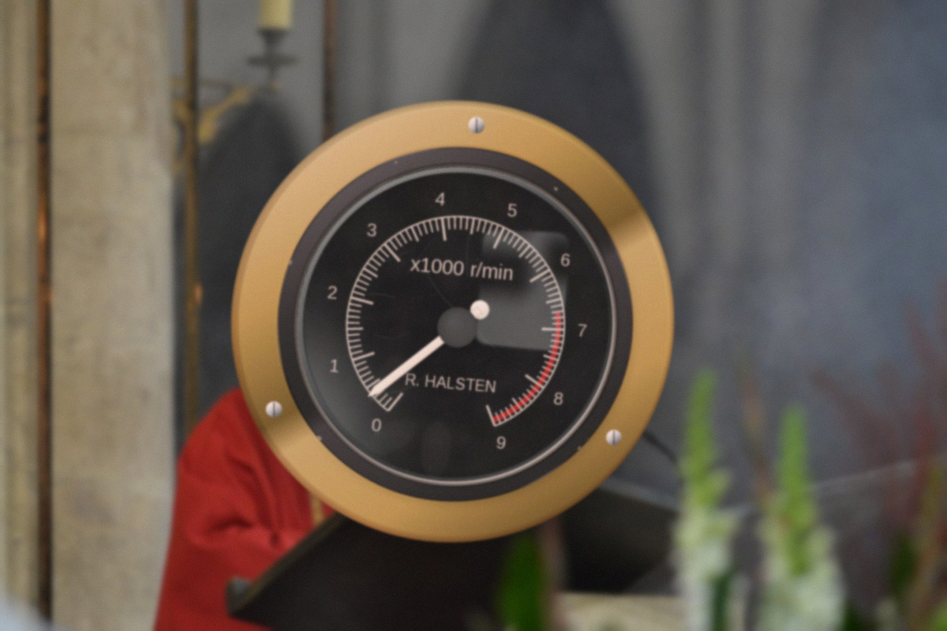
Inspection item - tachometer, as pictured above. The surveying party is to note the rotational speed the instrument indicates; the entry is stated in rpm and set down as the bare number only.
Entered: 400
